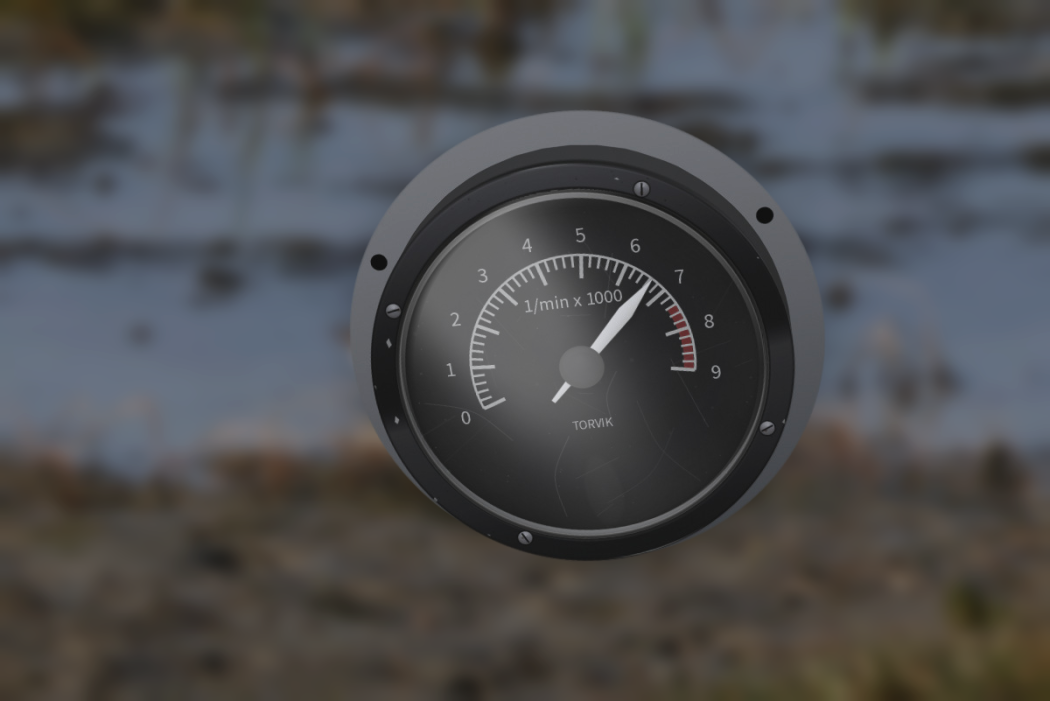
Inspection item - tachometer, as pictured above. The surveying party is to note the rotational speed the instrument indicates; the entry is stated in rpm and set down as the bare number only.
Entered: 6600
